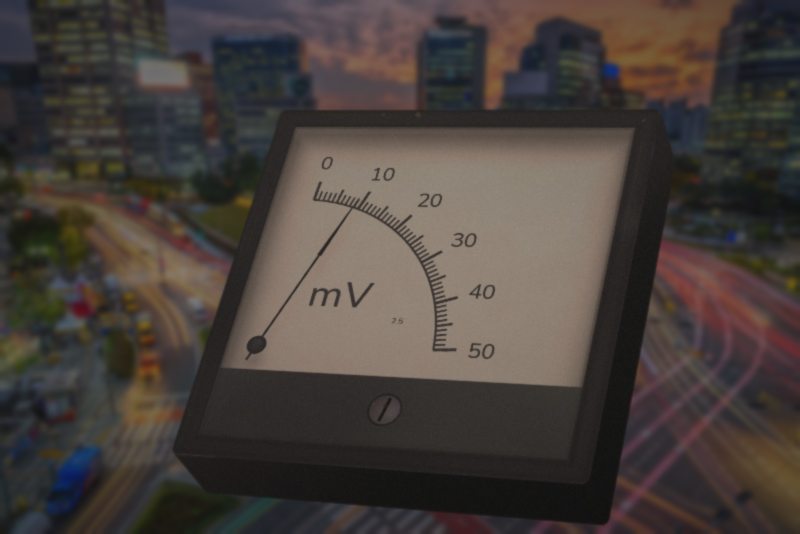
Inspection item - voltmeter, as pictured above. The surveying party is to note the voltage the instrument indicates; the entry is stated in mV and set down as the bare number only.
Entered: 10
